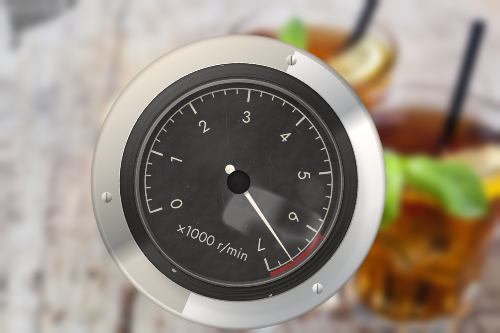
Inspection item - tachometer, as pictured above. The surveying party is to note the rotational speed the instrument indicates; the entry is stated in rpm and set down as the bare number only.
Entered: 6600
